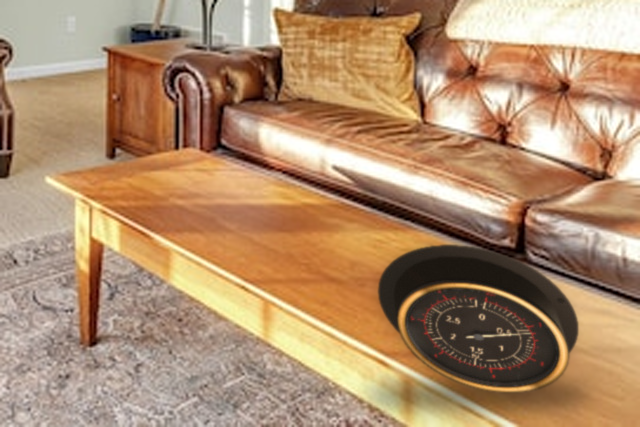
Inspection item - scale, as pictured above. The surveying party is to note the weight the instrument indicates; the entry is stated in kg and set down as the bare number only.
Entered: 0.5
